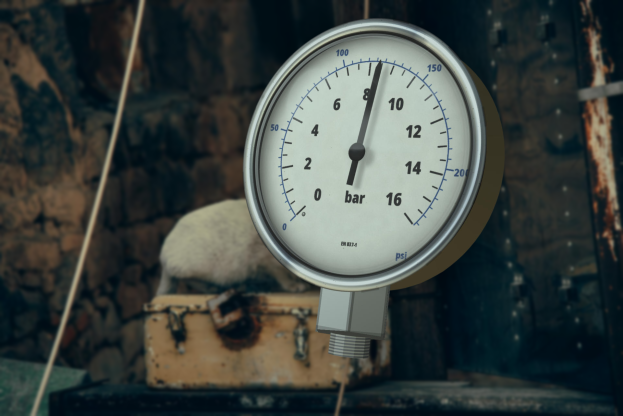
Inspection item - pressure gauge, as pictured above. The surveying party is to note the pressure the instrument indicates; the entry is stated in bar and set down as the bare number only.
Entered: 8.5
